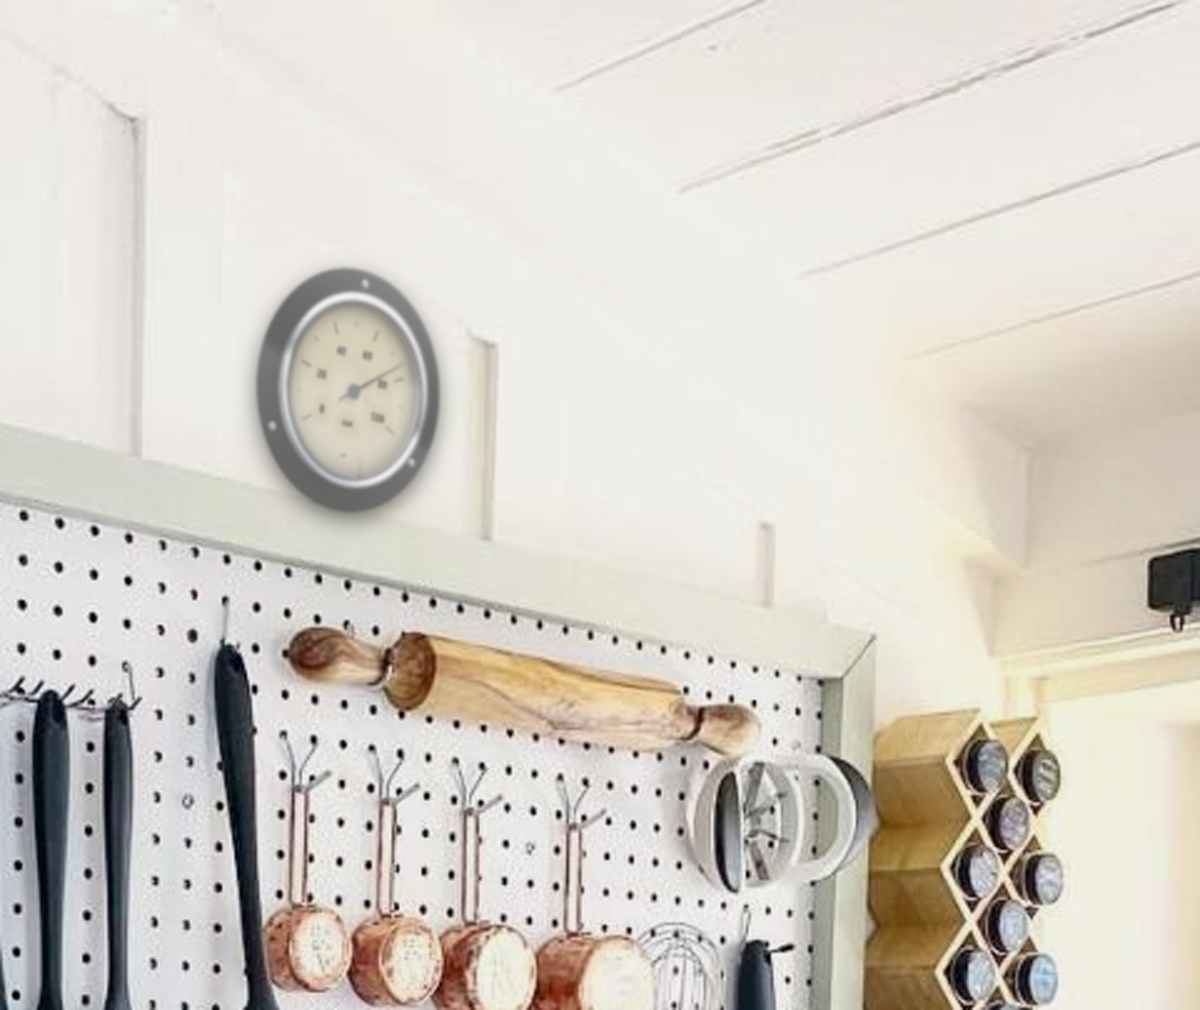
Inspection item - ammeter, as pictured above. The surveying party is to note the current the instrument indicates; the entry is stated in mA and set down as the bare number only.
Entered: 75
